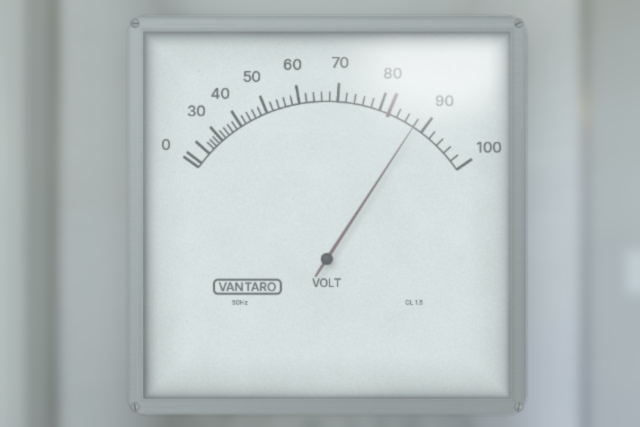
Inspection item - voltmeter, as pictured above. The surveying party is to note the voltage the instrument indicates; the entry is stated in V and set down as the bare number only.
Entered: 88
